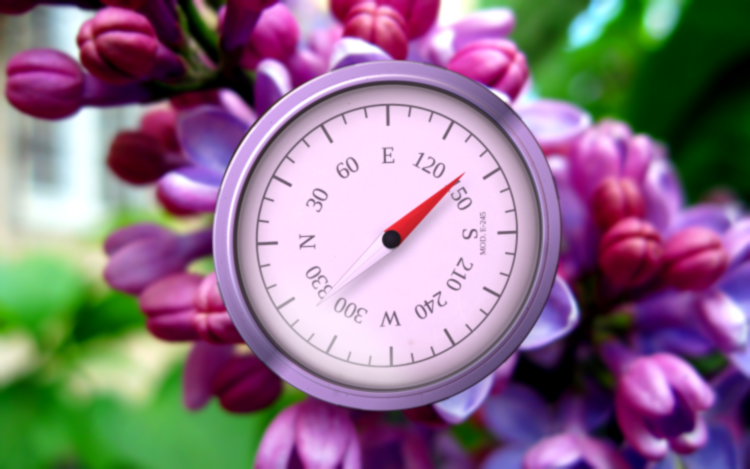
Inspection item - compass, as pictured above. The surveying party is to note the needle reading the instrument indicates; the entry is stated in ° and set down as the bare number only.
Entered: 140
